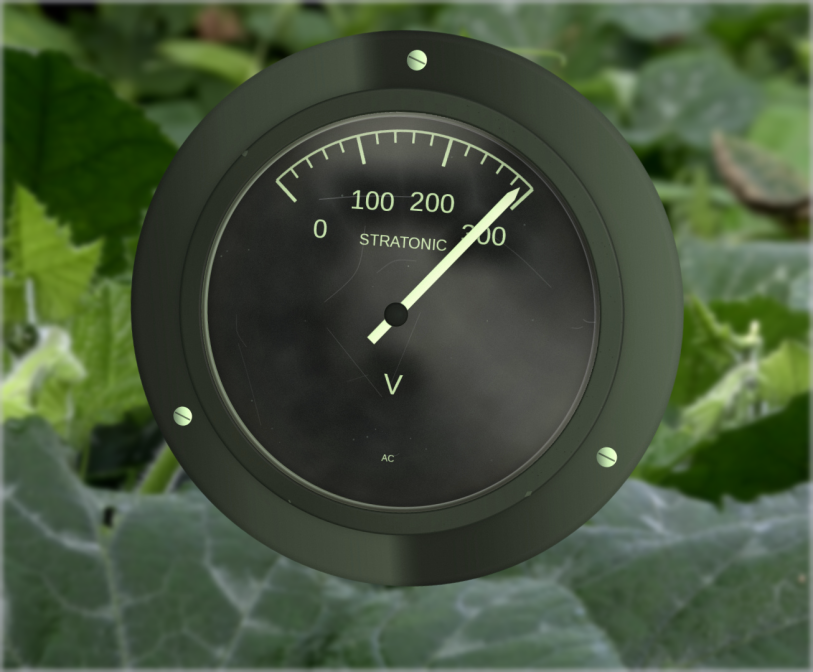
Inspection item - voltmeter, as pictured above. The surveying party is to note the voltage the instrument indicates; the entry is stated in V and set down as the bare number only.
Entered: 290
